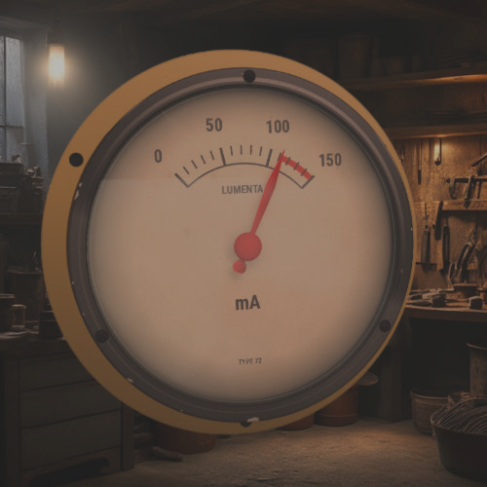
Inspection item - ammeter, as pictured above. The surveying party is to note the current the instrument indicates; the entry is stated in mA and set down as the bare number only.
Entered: 110
